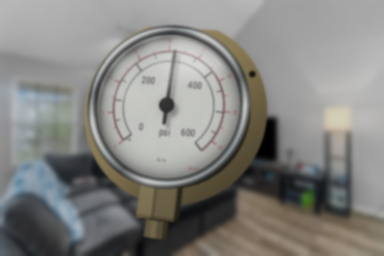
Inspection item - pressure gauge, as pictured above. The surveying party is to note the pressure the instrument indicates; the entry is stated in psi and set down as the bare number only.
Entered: 300
